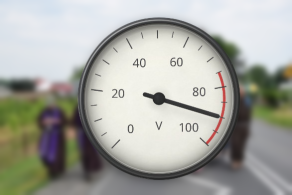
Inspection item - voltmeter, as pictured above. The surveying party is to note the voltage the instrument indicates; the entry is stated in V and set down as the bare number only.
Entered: 90
